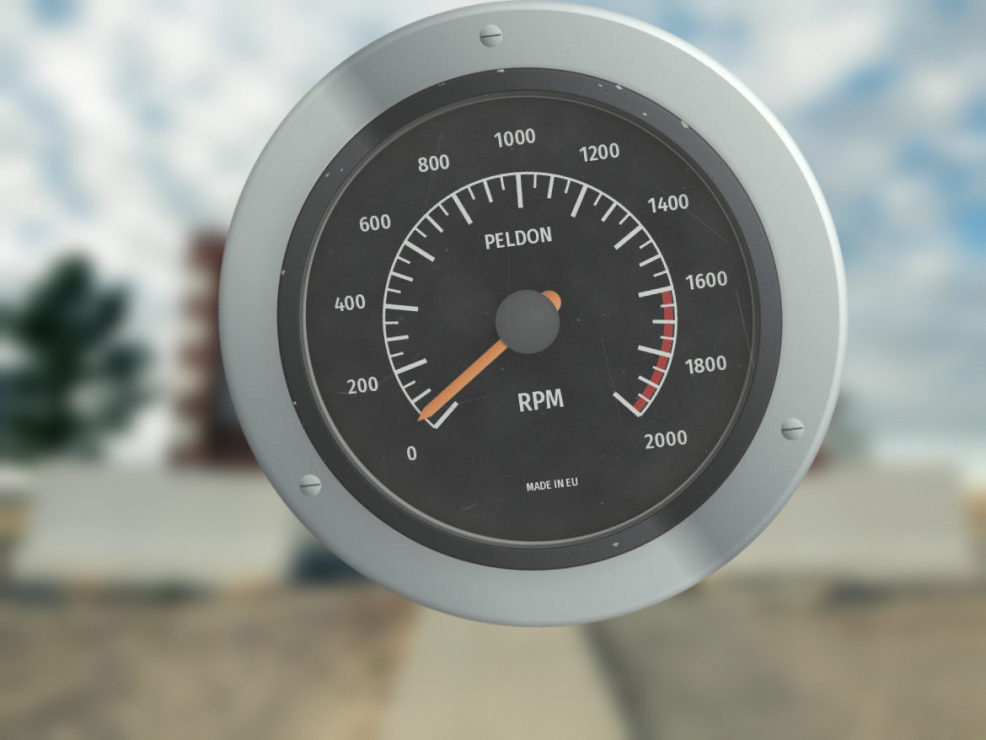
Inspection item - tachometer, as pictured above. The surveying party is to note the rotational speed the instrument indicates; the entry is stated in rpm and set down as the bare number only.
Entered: 50
